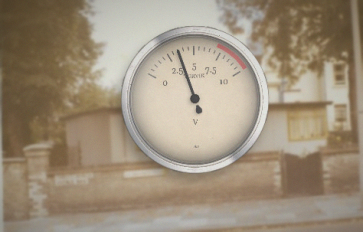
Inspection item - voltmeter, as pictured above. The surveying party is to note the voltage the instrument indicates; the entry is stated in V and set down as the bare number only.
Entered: 3.5
